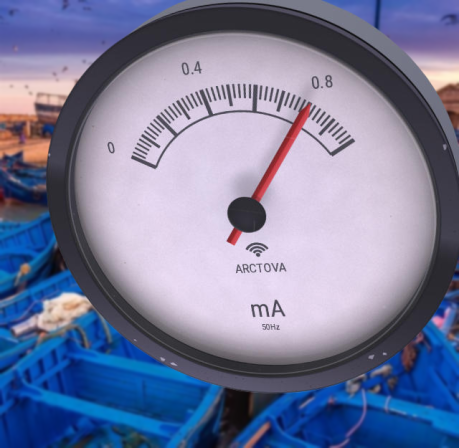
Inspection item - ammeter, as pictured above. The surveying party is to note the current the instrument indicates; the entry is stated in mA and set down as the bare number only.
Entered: 0.8
